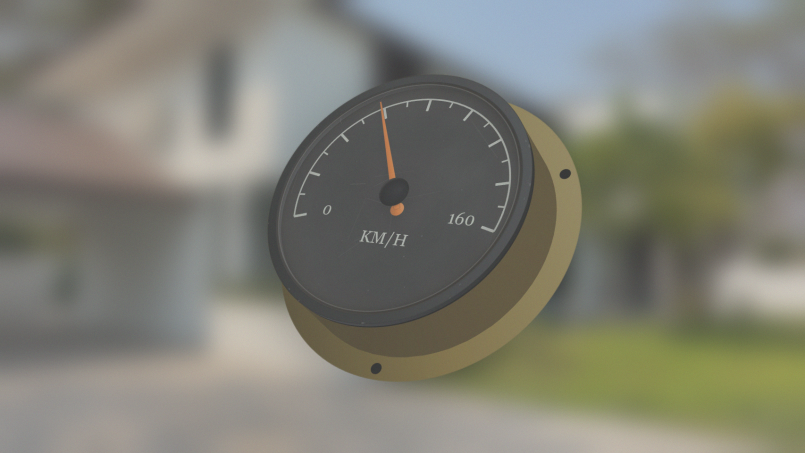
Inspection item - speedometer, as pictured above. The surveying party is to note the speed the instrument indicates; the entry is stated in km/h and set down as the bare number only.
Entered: 60
